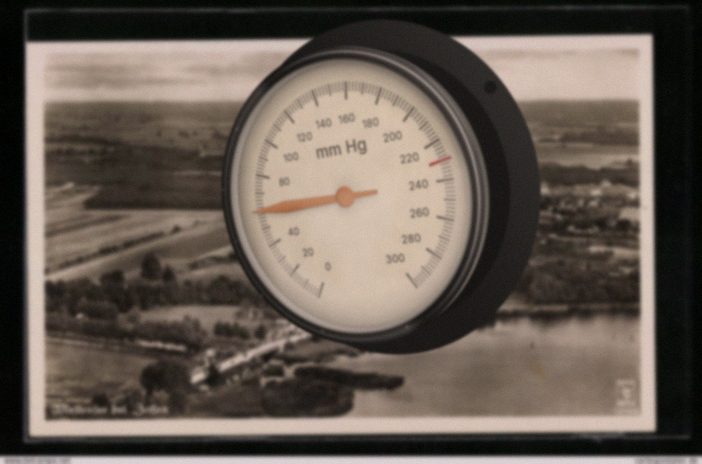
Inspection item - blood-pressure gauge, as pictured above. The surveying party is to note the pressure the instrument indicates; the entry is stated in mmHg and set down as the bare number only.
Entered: 60
